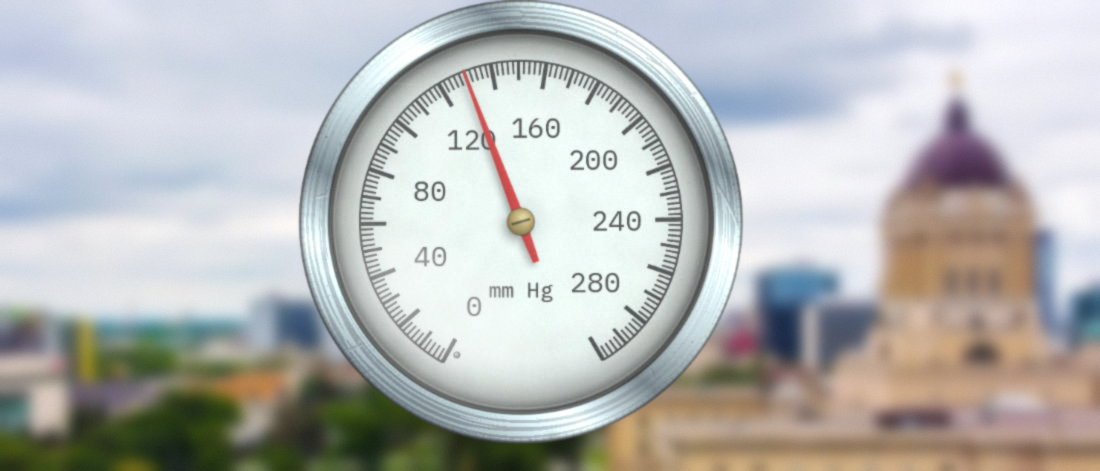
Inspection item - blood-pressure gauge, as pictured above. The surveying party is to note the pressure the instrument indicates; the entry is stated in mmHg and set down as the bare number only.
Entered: 130
